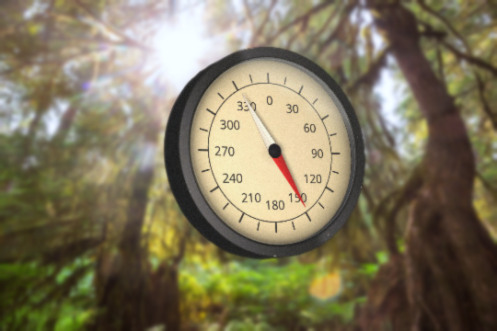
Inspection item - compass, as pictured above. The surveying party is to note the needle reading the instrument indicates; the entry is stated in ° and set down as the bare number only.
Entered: 150
